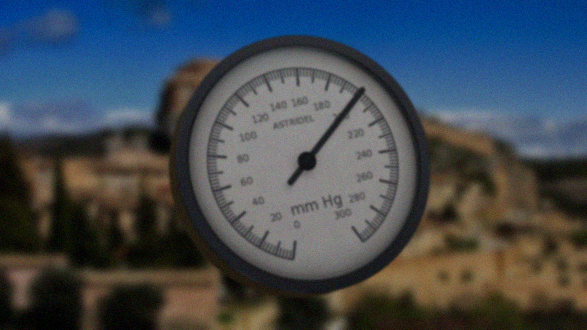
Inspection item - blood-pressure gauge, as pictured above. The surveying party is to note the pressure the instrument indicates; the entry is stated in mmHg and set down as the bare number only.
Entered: 200
